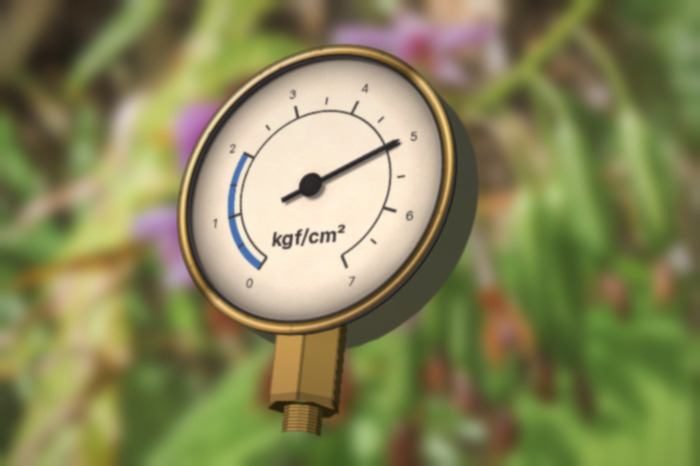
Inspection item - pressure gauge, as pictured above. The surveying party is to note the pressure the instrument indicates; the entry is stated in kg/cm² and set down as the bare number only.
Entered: 5
